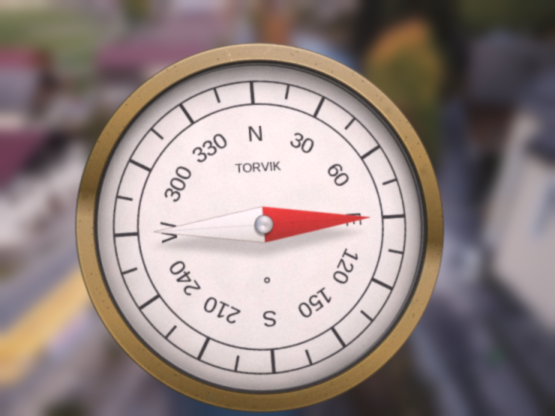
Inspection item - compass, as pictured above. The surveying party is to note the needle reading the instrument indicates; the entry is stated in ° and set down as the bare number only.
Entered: 90
